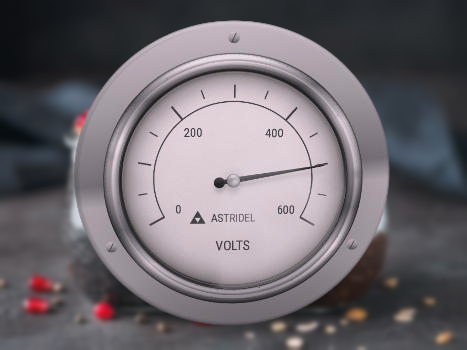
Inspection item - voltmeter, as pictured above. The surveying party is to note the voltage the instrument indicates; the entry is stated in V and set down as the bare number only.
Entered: 500
